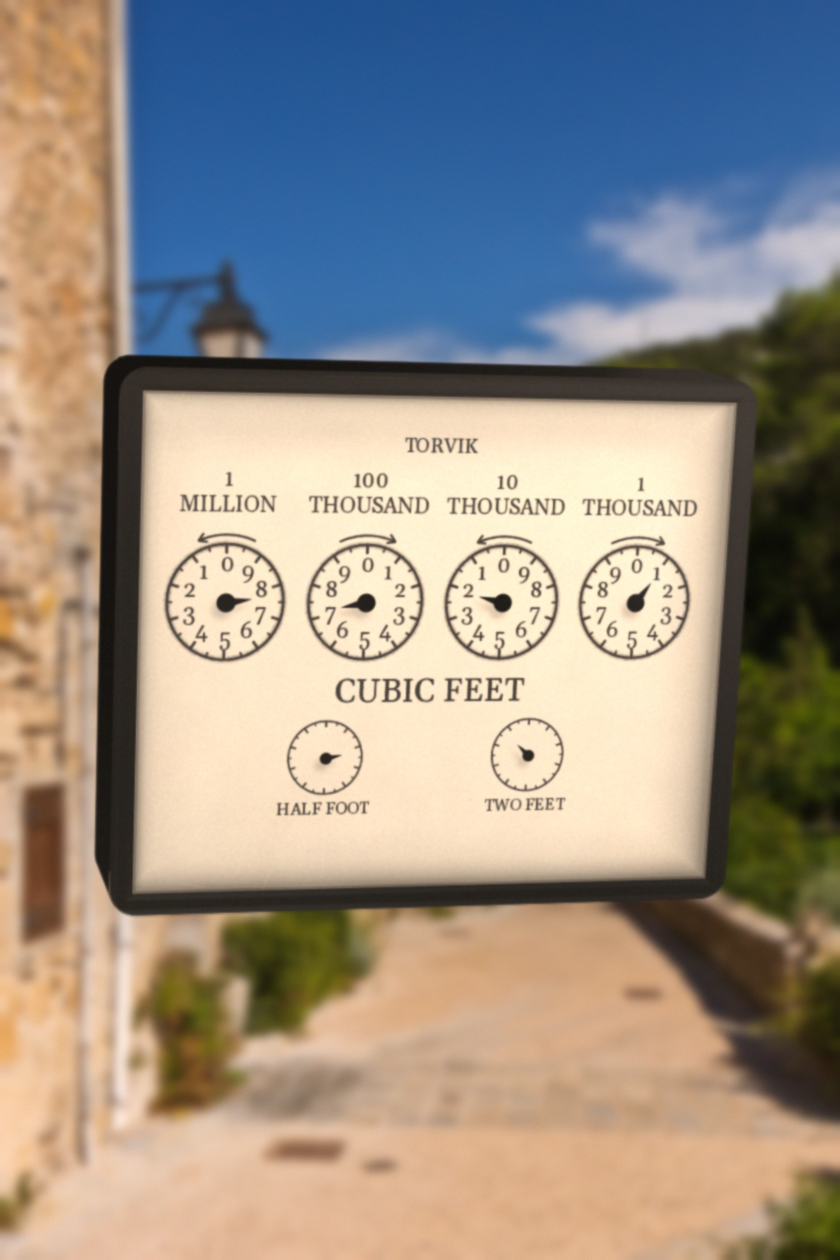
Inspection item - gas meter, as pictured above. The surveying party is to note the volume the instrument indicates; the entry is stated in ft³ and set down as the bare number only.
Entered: 772100
